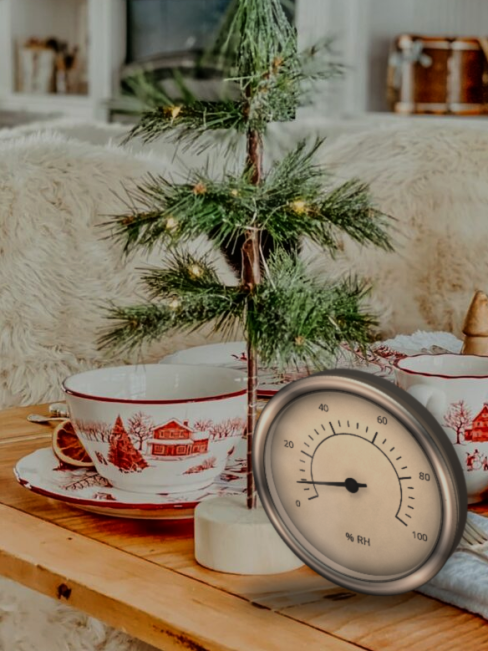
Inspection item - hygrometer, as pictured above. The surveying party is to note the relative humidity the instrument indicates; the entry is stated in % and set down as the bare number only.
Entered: 8
